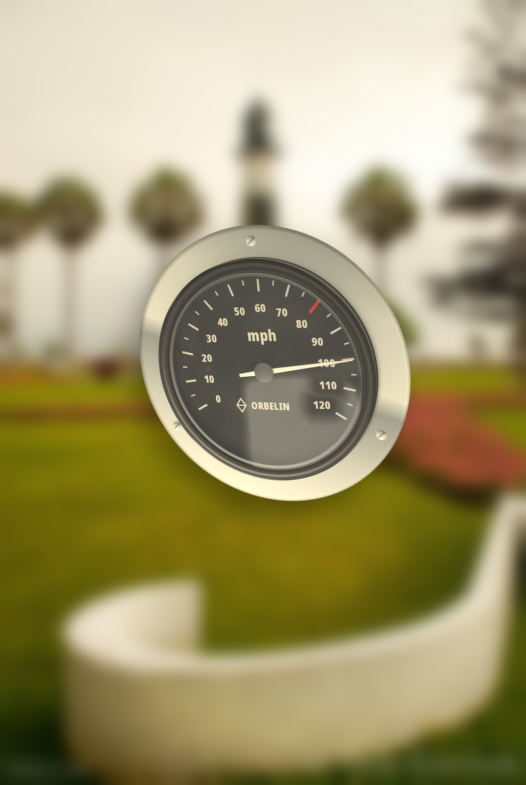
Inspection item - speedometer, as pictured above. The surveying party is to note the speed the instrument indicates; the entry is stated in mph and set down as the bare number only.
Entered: 100
